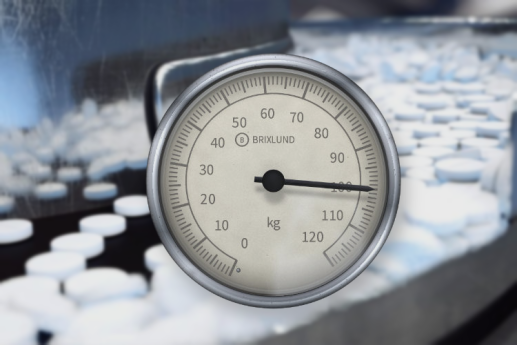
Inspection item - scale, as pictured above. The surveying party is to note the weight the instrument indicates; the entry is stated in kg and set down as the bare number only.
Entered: 100
